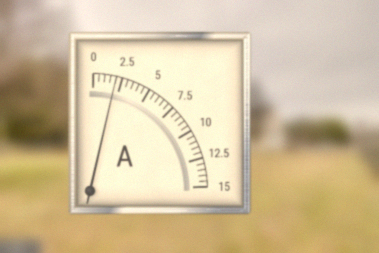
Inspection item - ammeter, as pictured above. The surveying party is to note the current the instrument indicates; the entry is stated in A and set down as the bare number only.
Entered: 2
